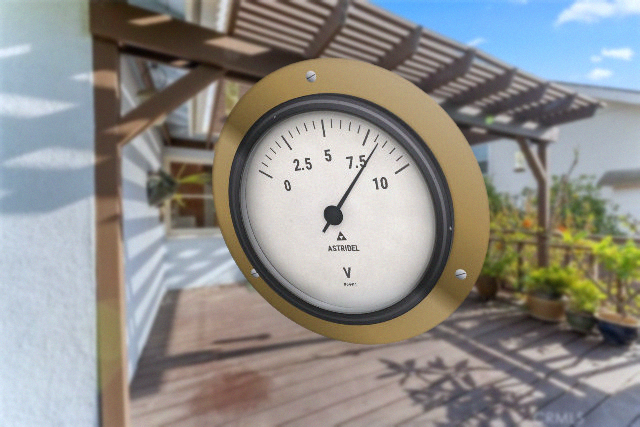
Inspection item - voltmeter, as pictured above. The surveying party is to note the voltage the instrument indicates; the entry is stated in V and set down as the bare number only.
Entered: 8.25
